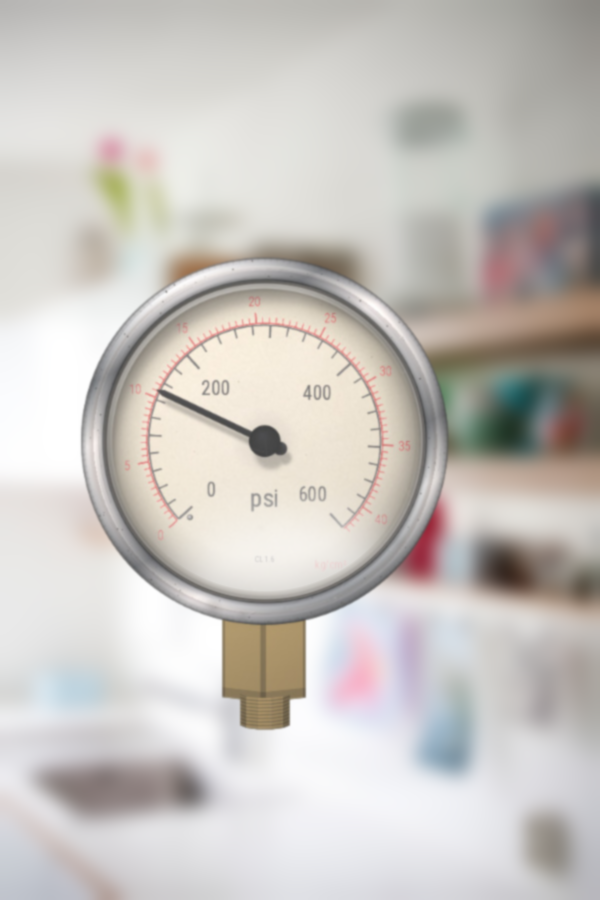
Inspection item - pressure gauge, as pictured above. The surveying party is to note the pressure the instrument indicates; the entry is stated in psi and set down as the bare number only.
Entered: 150
